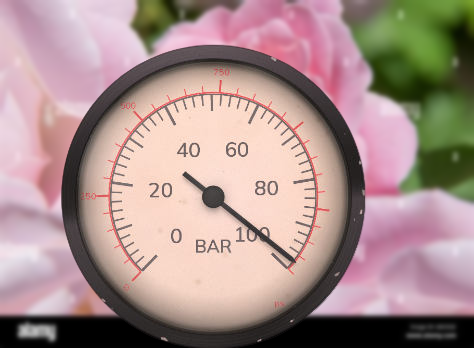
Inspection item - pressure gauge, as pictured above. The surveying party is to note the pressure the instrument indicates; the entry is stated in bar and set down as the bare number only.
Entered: 98
